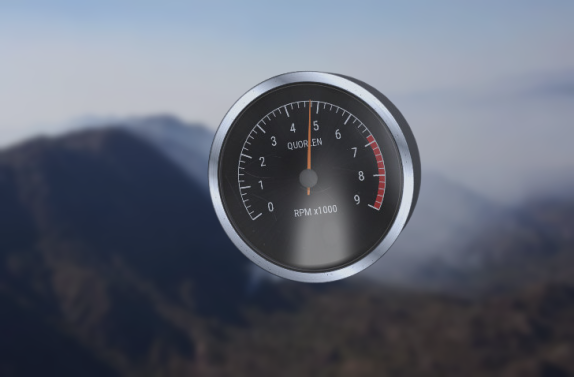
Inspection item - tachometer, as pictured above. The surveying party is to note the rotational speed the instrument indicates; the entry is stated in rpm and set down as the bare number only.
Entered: 4800
